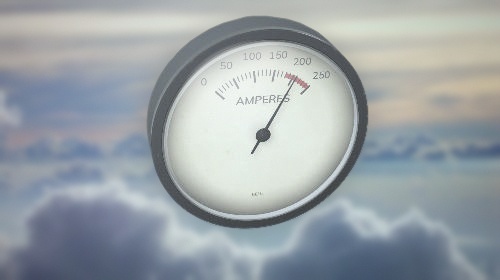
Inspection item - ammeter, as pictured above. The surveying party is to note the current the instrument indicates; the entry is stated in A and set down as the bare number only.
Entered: 200
